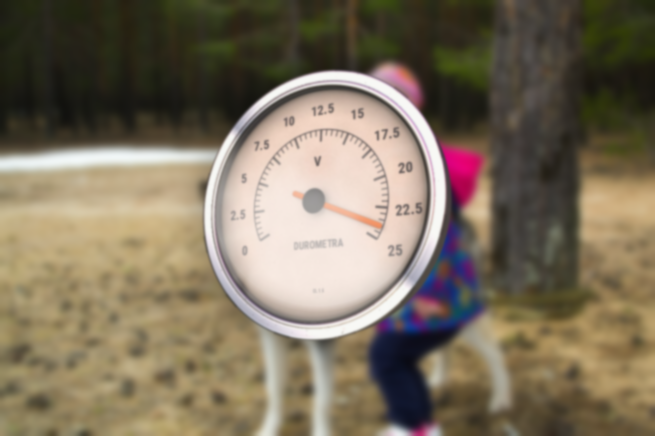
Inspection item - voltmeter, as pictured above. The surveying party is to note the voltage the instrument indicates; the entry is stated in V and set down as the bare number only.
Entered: 24
